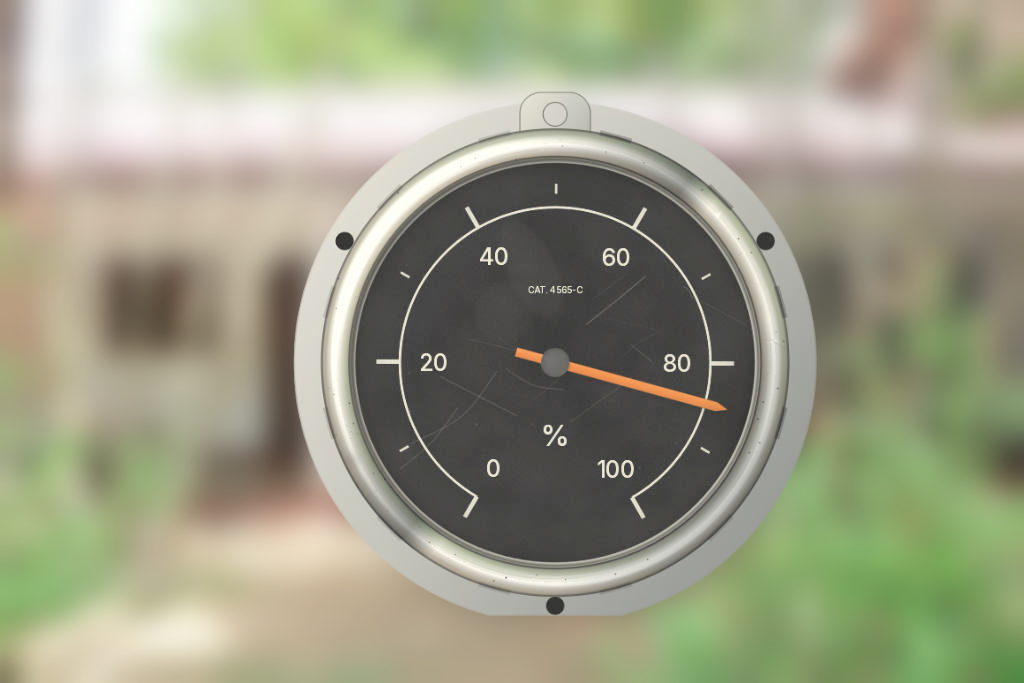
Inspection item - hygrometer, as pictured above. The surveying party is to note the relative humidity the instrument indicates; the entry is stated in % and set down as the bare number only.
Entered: 85
